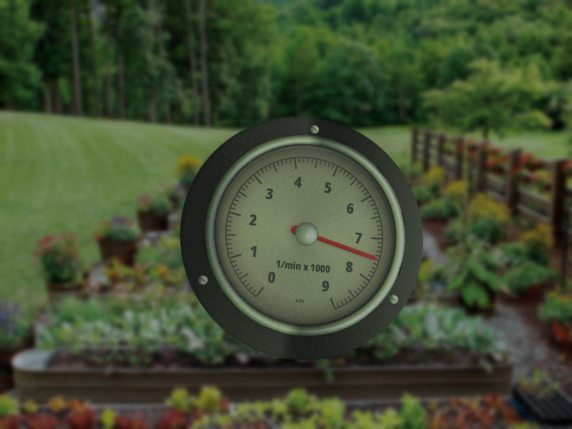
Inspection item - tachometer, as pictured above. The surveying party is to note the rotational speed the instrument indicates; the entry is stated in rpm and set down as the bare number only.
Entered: 7500
